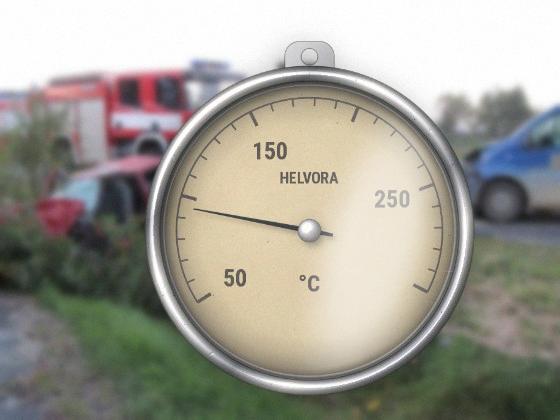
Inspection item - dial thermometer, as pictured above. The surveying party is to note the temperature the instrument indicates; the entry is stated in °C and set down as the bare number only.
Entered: 95
